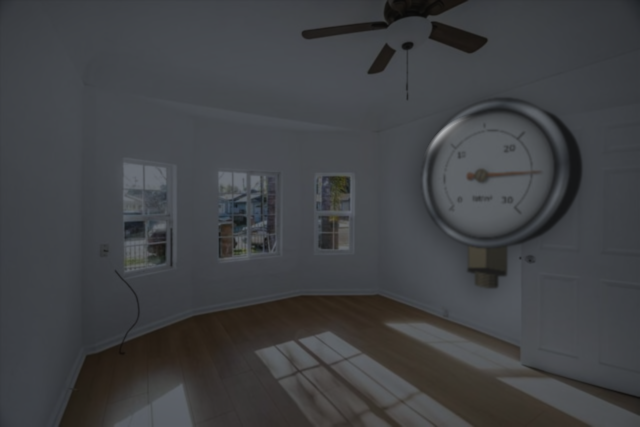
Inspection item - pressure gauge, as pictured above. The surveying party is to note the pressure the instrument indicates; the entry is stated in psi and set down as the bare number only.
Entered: 25
